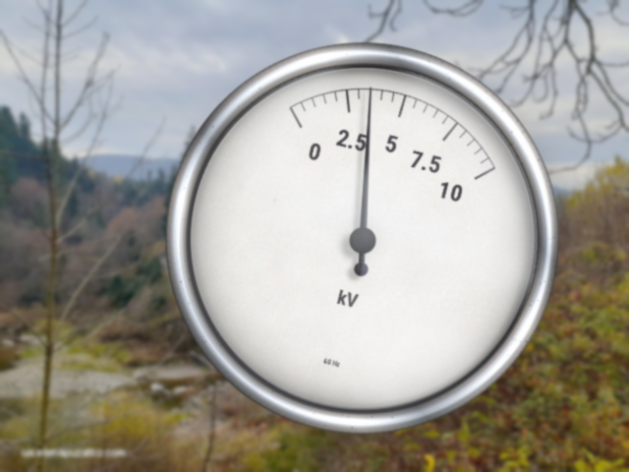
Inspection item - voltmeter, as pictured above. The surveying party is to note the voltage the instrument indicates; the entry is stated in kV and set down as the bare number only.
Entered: 3.5
